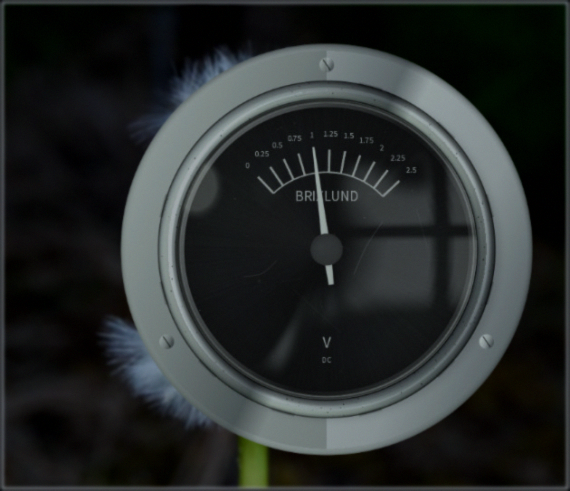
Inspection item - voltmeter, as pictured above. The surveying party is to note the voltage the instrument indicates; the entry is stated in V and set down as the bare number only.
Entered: 1
